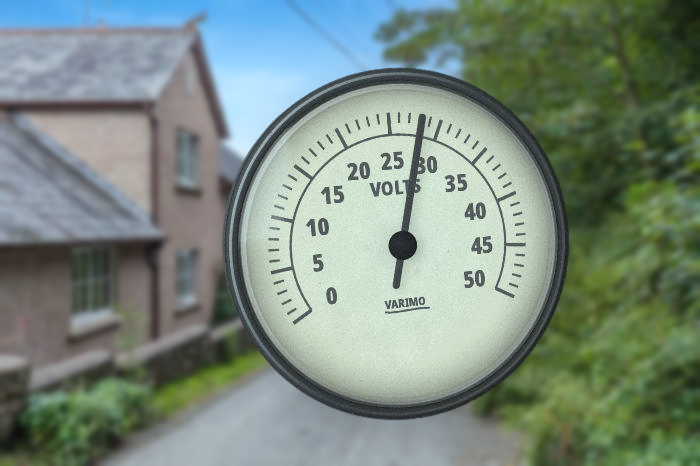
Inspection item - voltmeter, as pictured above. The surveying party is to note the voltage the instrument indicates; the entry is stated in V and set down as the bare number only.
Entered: 28
